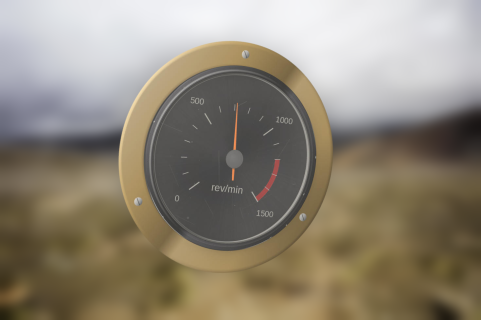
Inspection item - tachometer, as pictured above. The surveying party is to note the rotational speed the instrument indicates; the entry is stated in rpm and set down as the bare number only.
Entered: 700
